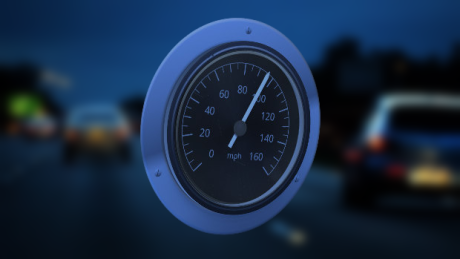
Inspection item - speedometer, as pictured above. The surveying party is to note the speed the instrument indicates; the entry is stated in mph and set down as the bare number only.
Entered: 95
